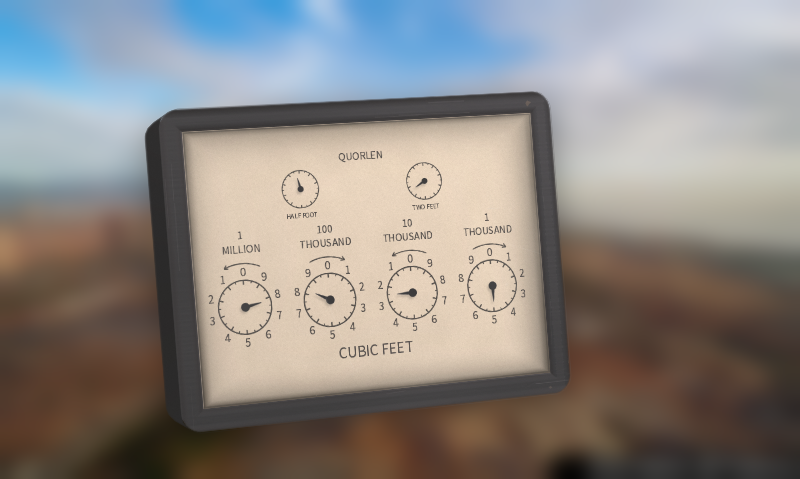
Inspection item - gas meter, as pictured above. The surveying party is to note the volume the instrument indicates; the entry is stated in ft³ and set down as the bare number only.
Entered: 782500
